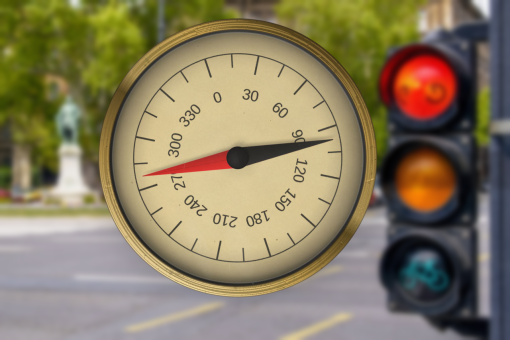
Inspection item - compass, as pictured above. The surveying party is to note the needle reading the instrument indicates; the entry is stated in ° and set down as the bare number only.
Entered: 277.5
